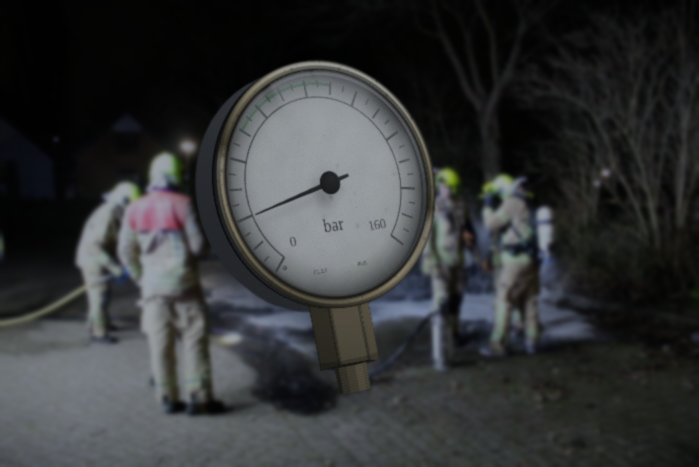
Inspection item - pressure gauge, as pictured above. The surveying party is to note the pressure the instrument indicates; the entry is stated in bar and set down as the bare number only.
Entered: 20
